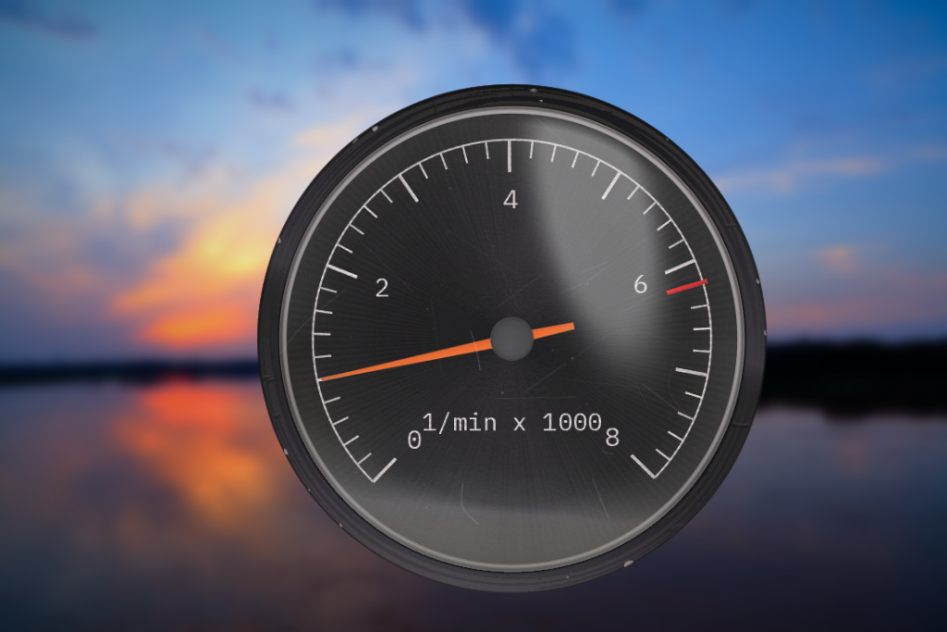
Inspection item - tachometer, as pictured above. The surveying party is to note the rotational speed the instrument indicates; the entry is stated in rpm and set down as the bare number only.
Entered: 1000
